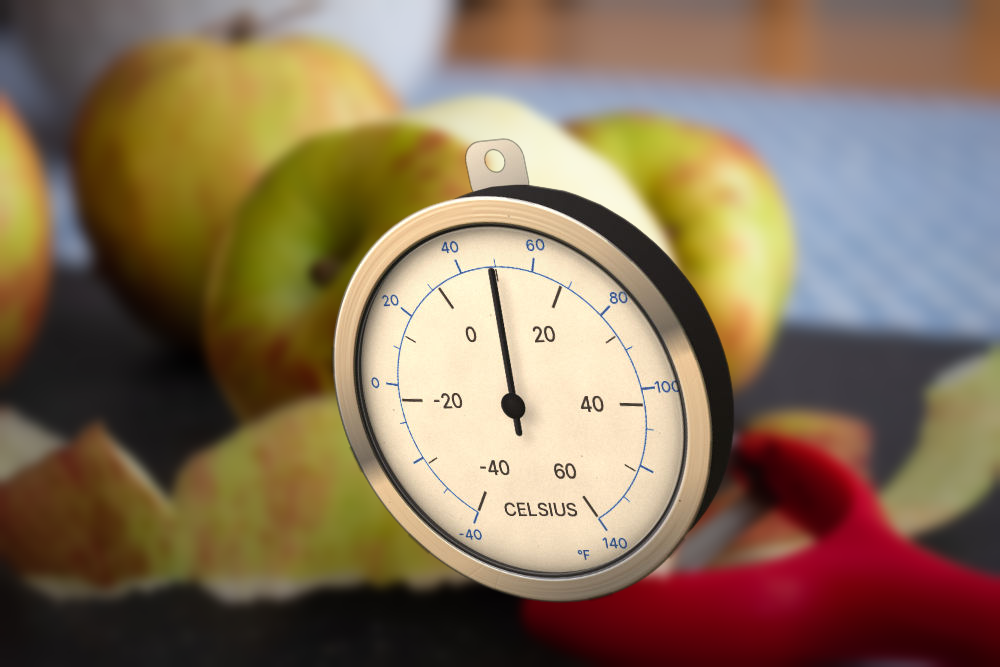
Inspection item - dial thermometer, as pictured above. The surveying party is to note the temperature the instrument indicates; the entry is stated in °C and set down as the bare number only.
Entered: 10
